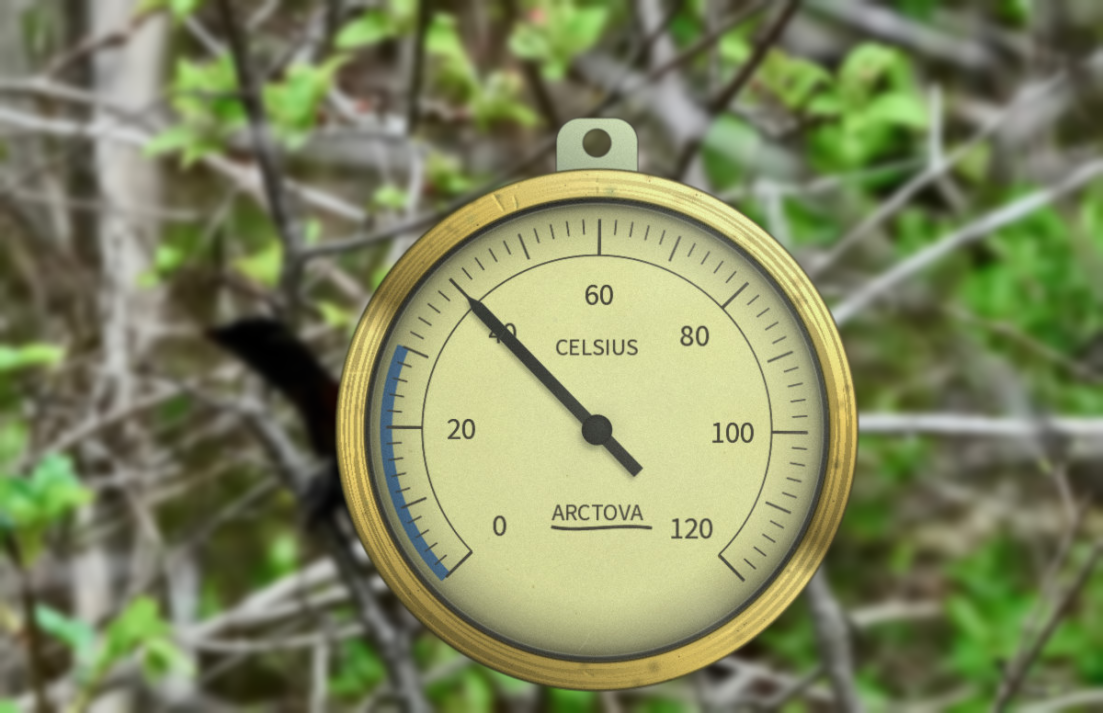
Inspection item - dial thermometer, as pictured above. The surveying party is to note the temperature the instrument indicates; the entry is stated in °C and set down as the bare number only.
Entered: 40
